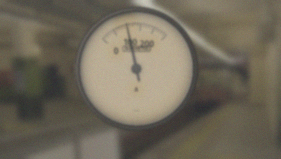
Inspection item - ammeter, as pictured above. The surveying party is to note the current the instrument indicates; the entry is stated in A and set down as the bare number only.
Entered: 100
